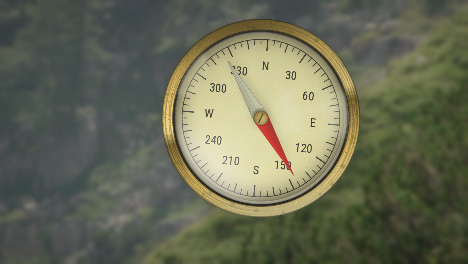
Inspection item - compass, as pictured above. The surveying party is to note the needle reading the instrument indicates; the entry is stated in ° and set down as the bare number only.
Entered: 145
